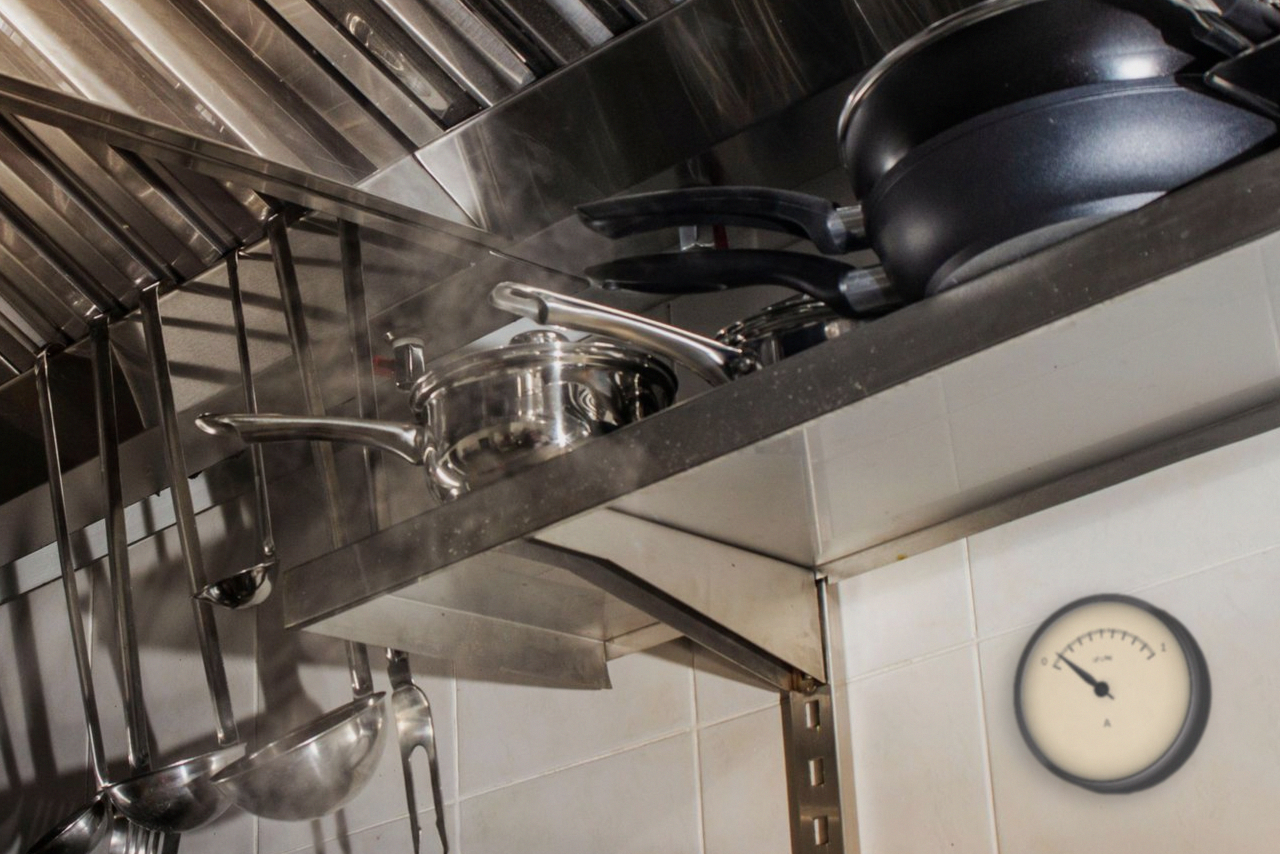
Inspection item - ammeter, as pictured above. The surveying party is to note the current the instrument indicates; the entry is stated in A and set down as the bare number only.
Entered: 0.1
